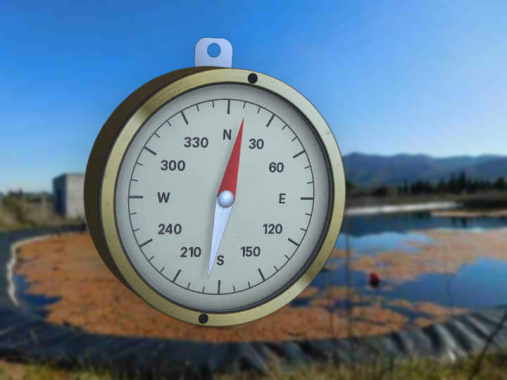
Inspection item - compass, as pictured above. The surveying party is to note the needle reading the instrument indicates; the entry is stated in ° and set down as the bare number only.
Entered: 10
